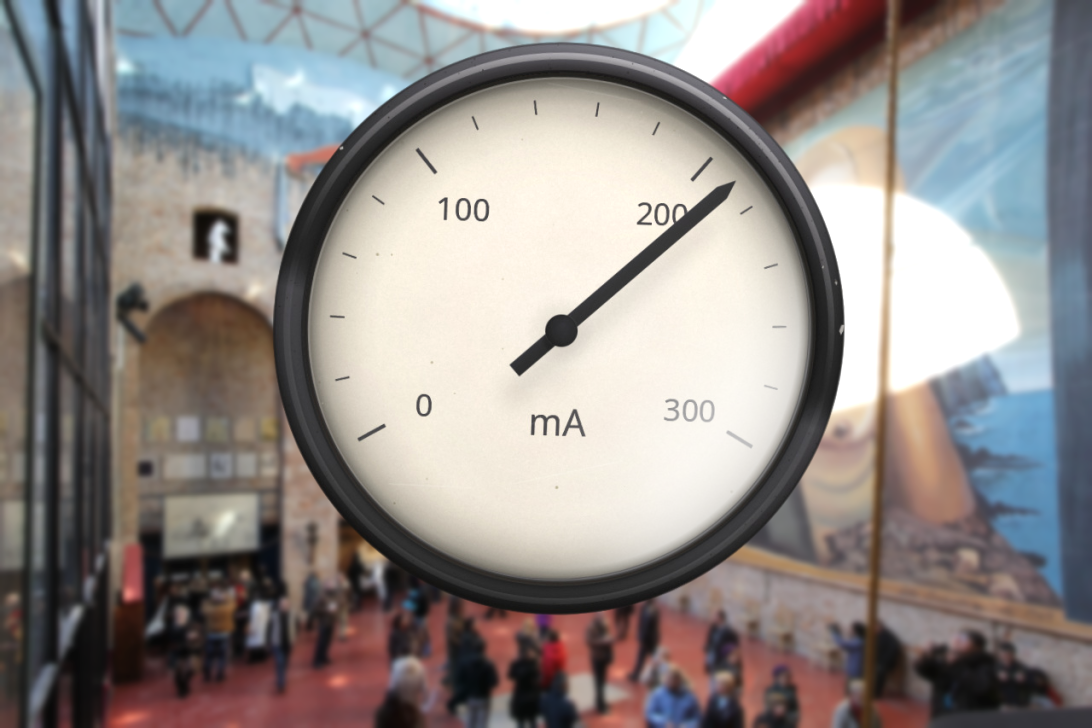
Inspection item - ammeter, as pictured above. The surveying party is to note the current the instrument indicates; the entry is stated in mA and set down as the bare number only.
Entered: 210
